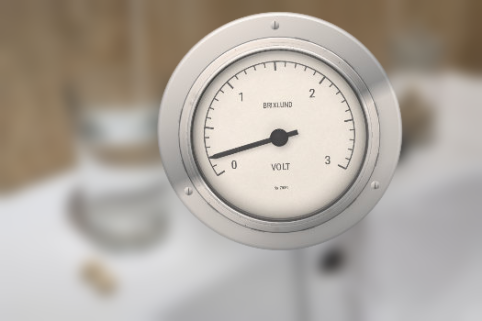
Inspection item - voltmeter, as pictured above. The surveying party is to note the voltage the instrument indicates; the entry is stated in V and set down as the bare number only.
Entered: 0.2
